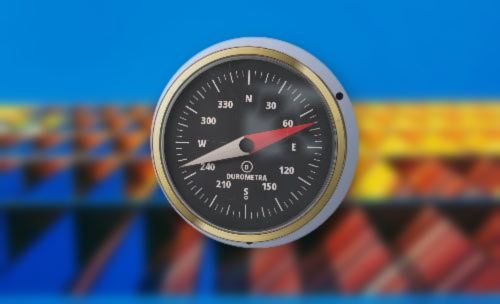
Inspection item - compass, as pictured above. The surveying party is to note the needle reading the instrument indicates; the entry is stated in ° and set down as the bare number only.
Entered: 70
